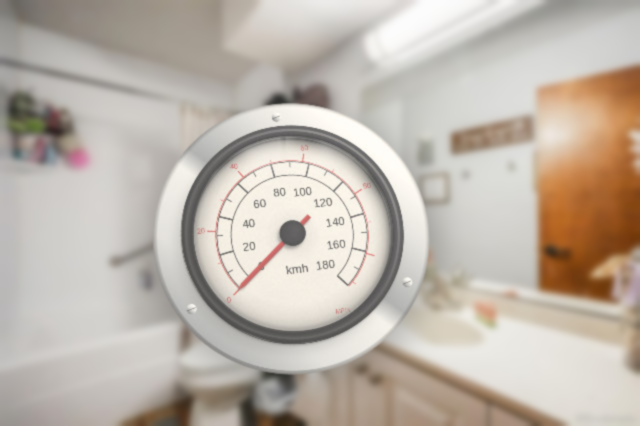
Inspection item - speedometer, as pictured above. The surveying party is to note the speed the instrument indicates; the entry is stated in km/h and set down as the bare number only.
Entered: 0
